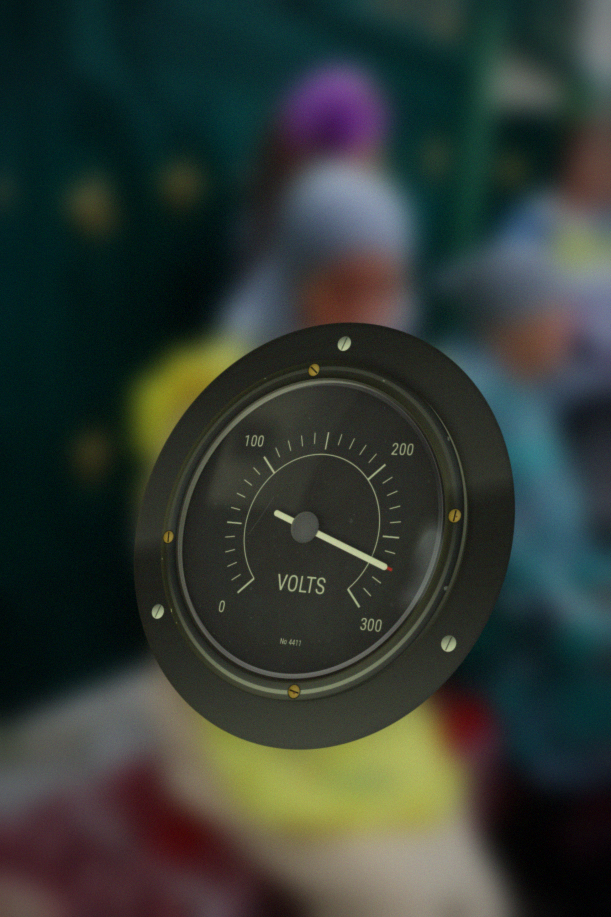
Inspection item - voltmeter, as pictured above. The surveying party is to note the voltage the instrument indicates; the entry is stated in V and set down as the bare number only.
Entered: 270
